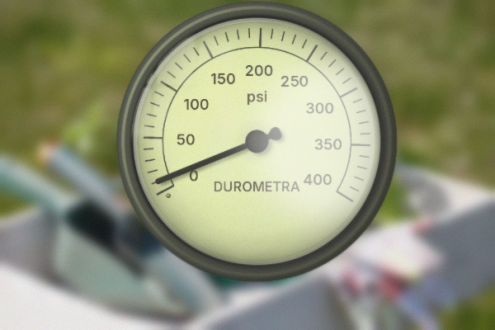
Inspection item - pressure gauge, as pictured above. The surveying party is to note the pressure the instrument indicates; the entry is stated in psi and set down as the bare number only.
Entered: 10
